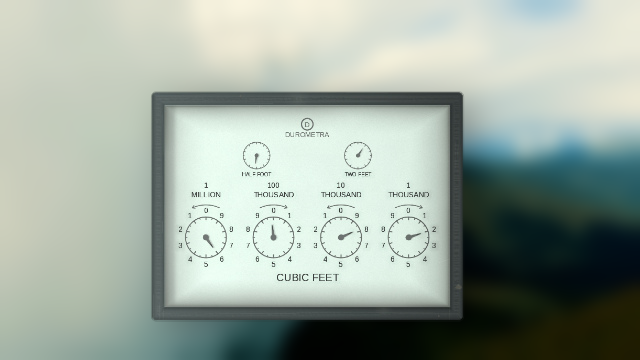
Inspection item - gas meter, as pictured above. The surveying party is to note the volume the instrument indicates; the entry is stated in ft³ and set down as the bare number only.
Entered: 598200
